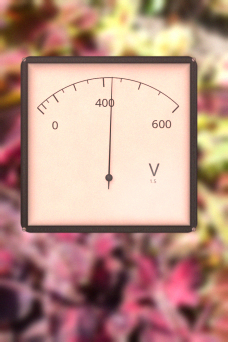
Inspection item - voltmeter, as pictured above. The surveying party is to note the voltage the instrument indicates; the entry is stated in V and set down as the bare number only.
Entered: 425
